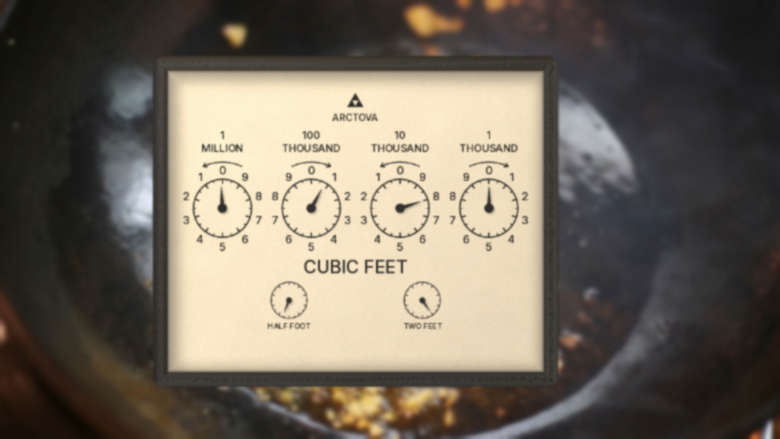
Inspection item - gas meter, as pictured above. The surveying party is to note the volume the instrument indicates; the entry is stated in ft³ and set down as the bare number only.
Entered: 8000
